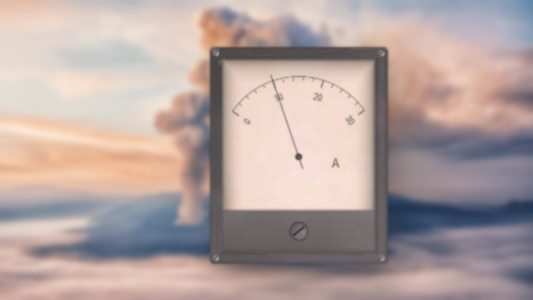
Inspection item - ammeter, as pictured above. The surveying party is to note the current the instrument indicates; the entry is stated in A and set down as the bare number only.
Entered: 10
